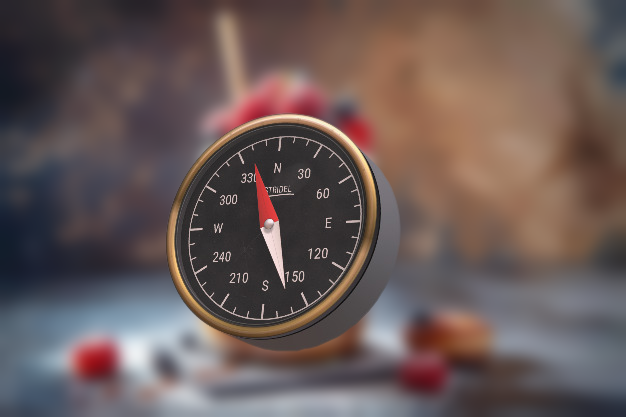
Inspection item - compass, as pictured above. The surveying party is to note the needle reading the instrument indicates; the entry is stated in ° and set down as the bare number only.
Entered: 340
